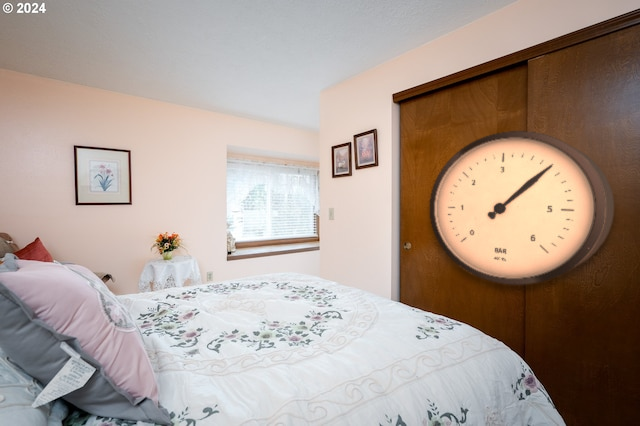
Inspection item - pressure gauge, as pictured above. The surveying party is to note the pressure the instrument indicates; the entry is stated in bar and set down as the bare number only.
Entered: 4
